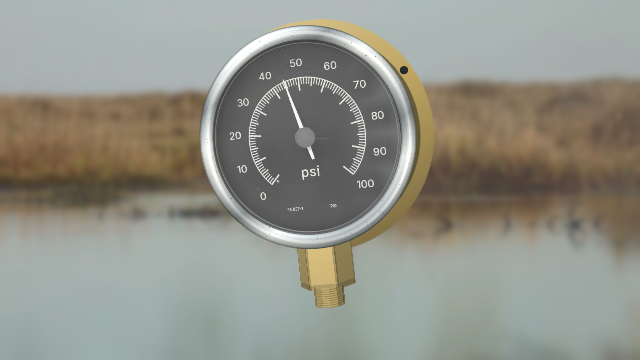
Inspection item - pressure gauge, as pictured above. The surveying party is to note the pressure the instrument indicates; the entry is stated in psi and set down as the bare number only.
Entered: 45
